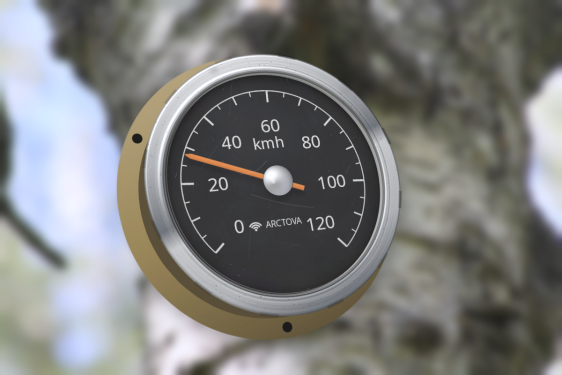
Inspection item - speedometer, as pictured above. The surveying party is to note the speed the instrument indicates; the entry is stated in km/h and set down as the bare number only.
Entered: 27.5
